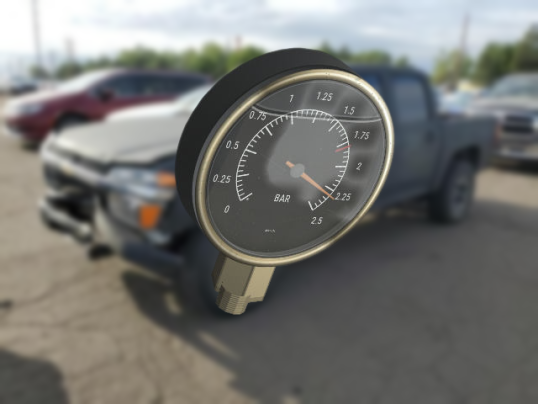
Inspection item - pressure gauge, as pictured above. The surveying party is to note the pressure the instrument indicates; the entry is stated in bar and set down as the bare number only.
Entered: 2.3
